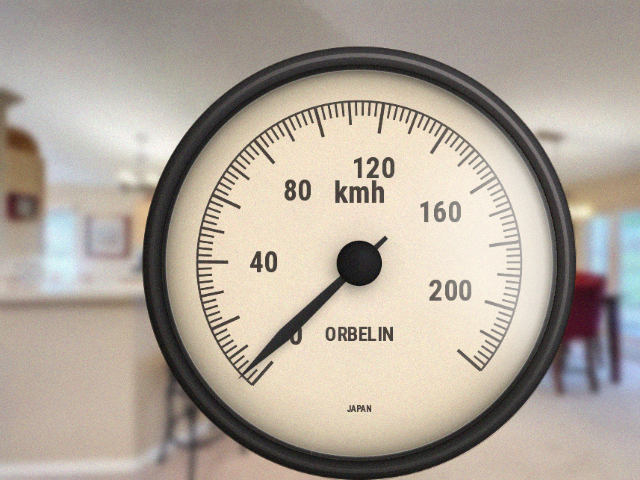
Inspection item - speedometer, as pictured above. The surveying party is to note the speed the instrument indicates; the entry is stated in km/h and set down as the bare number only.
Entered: 4
